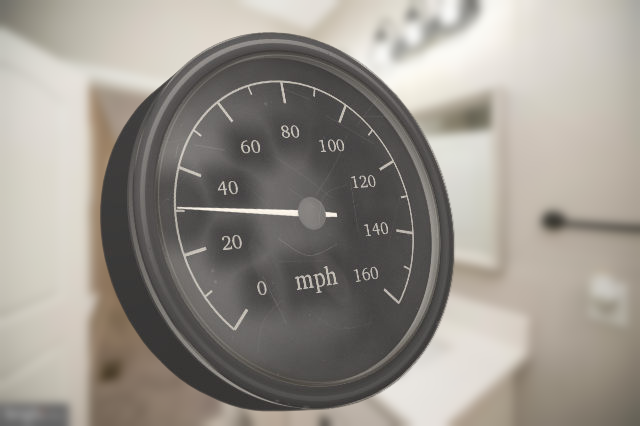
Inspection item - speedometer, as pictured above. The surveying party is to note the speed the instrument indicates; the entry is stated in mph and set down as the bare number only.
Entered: 30
